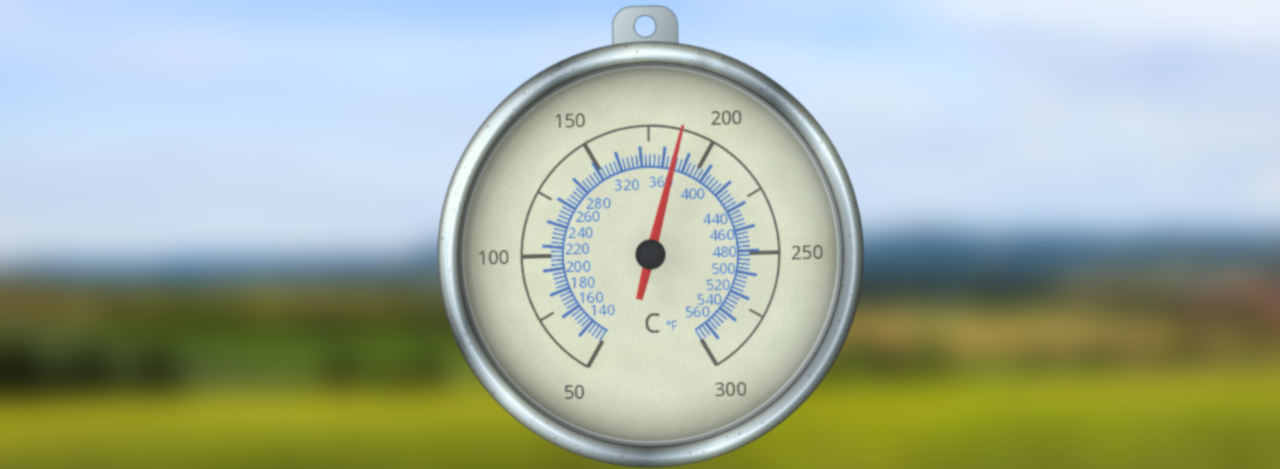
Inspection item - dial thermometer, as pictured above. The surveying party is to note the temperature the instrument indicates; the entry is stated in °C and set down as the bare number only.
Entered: 187.5
